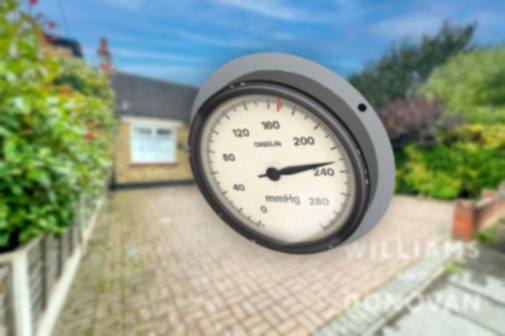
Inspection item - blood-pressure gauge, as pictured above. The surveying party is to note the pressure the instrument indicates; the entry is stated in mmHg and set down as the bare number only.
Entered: 230
